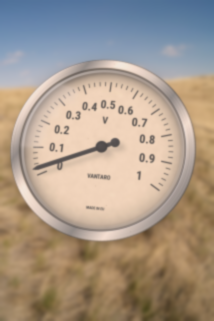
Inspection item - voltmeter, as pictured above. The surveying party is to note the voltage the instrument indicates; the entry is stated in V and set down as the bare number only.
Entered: 0.02
